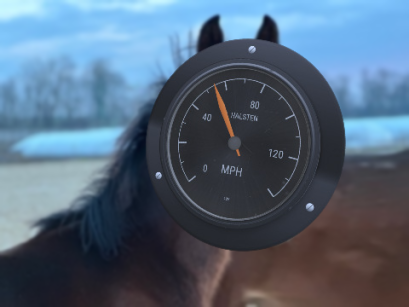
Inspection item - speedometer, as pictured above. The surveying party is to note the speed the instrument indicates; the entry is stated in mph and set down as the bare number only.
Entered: 55
